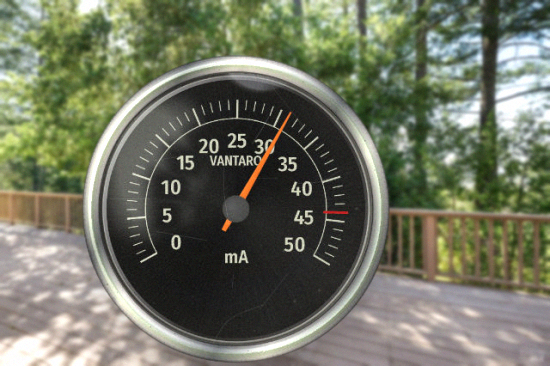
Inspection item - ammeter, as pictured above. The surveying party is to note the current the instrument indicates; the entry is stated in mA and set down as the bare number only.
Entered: 31
